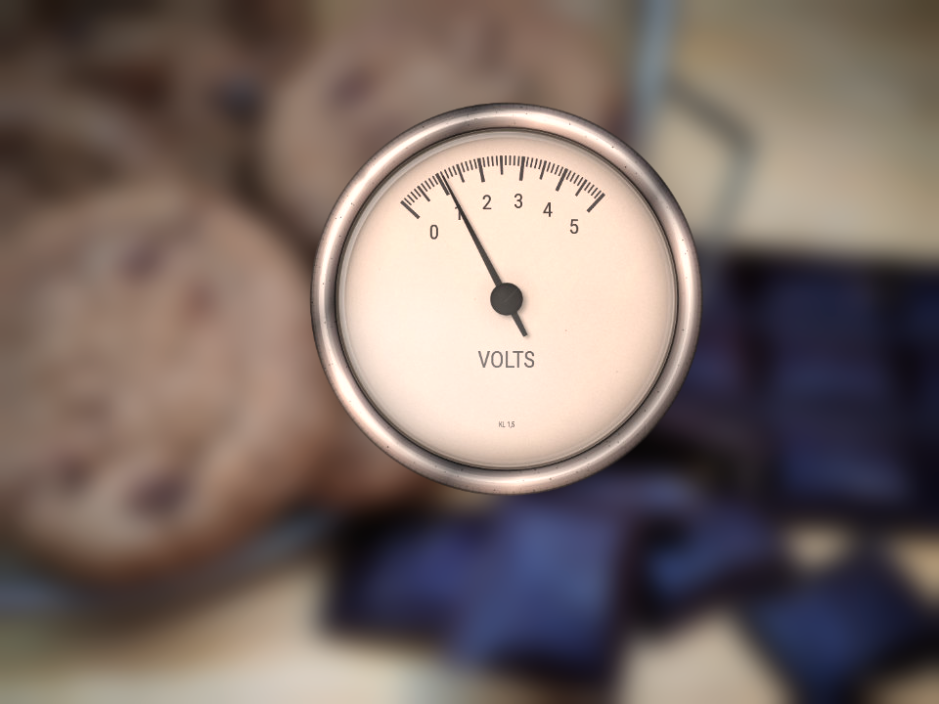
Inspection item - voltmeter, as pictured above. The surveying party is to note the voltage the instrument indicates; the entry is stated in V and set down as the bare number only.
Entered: 1.1
